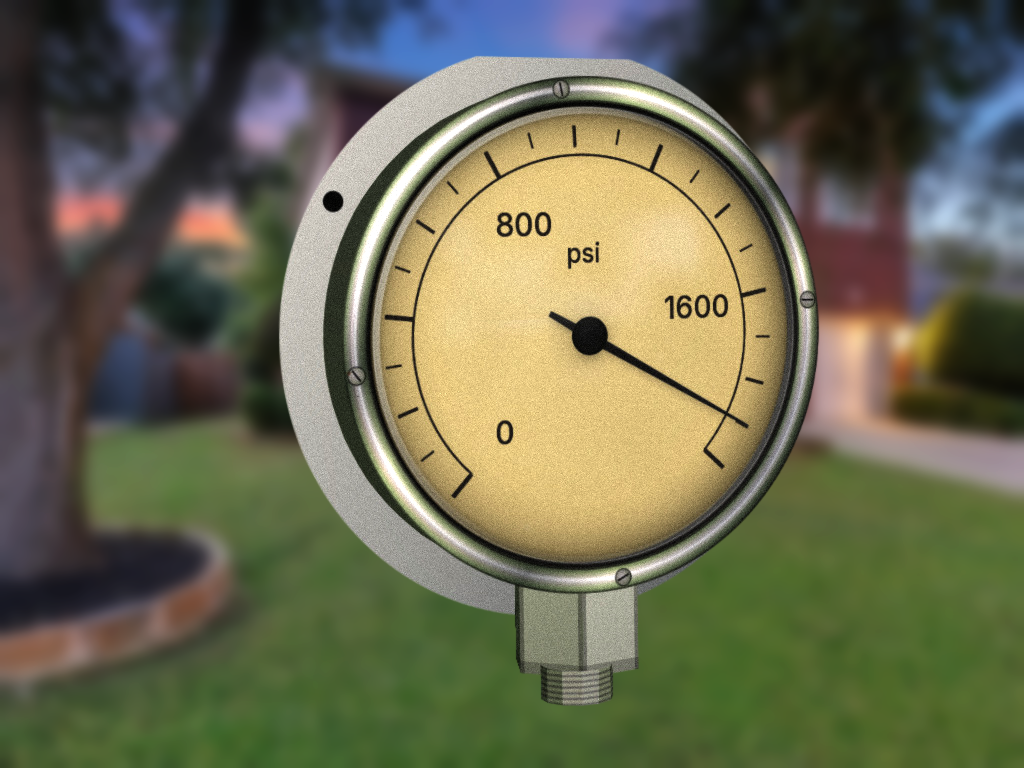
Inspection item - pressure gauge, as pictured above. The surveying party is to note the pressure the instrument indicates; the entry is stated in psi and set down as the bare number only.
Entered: 1900
